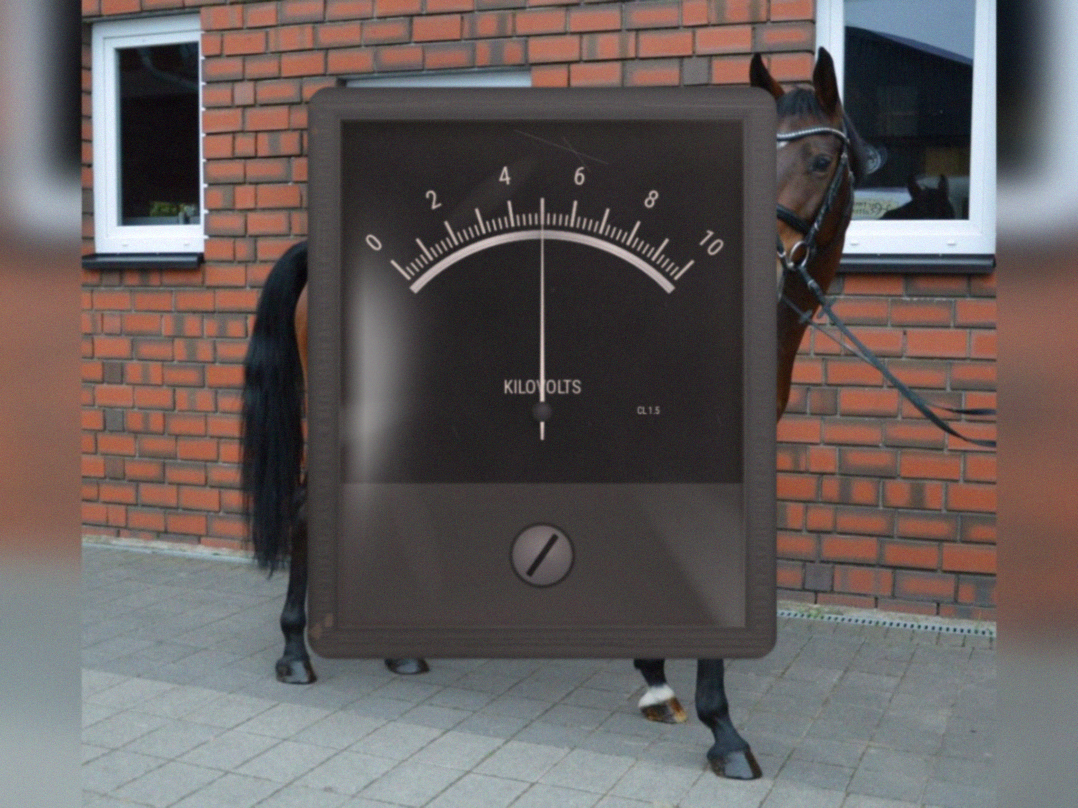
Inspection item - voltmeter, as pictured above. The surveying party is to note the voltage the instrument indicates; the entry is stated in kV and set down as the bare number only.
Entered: 5
